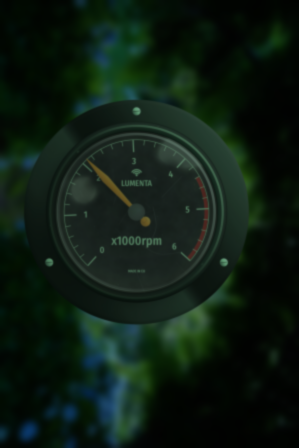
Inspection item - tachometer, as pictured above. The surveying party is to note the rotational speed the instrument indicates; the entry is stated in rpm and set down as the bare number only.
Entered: 2100
